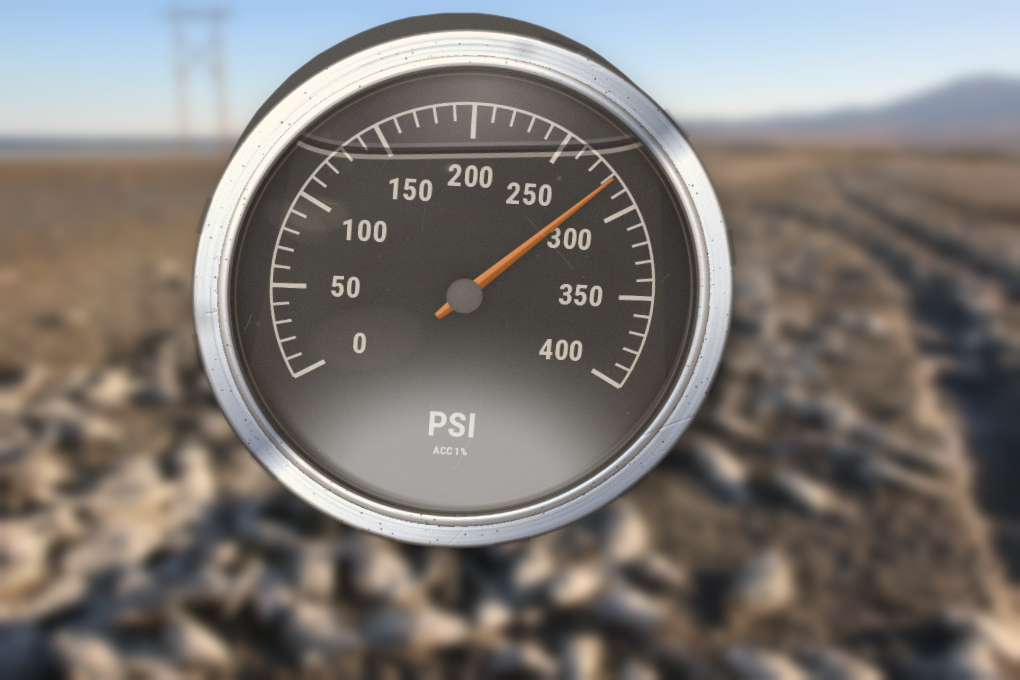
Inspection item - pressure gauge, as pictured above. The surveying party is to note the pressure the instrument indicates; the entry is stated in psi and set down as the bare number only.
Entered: 280
